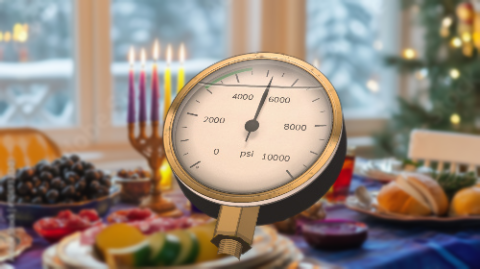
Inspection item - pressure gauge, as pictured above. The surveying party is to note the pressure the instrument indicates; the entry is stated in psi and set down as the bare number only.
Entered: 5250
